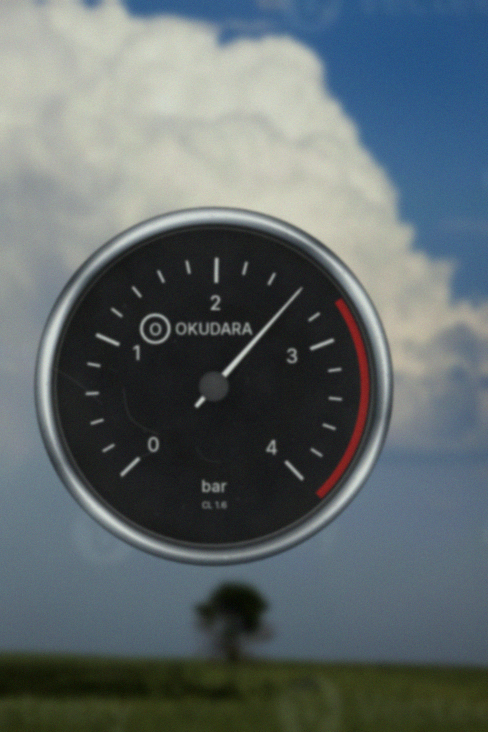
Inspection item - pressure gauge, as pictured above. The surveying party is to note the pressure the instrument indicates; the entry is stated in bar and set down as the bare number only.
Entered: 2.6
